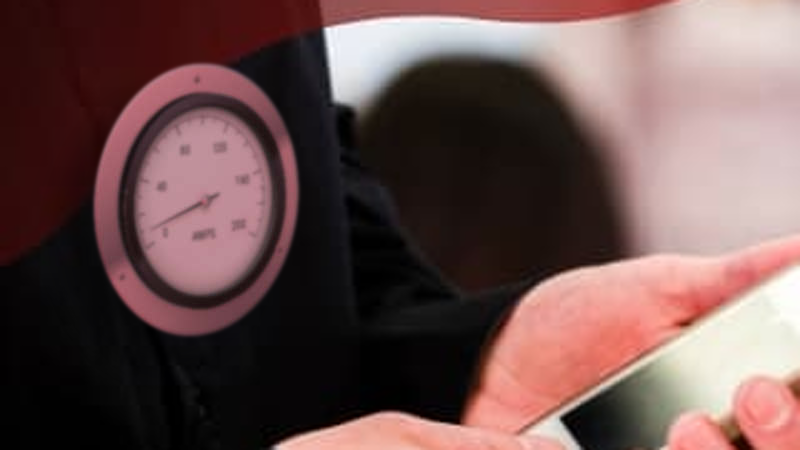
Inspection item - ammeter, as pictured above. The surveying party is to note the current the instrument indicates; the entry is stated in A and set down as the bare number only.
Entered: 10
